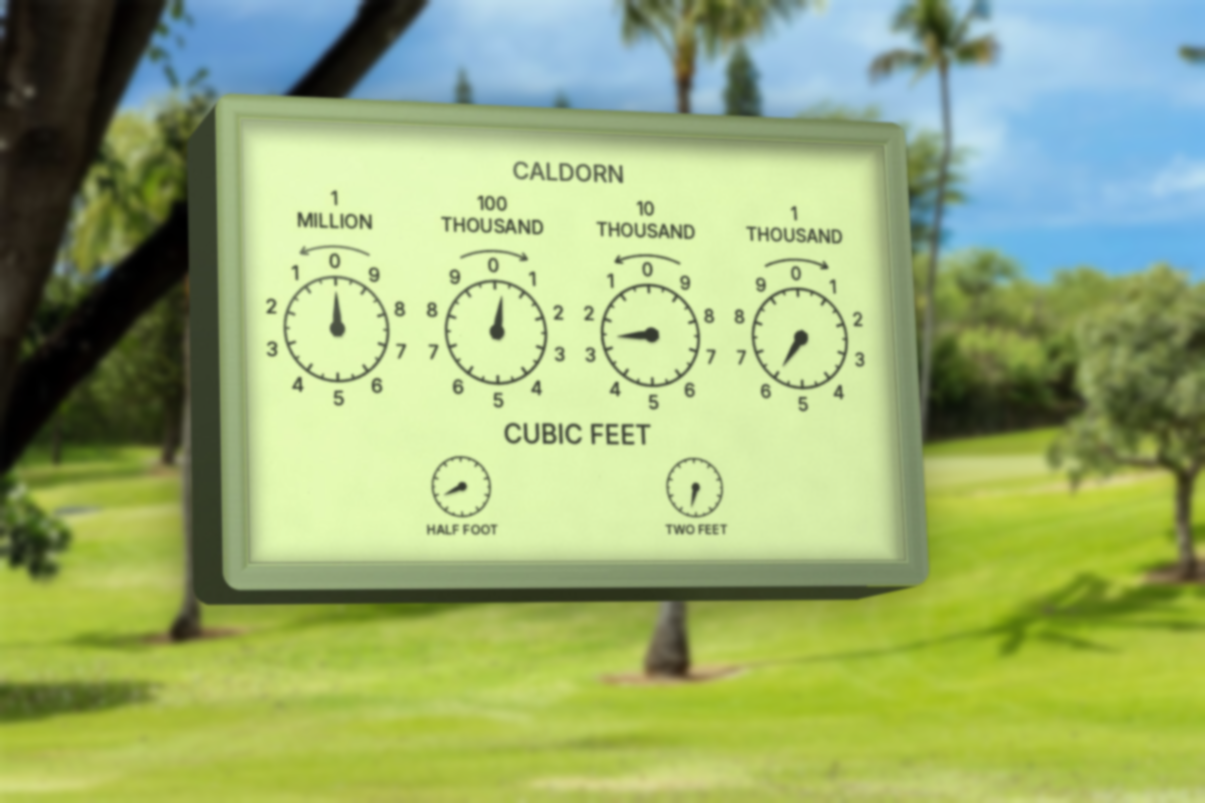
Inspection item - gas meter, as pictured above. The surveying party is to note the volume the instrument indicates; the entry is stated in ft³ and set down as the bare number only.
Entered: 2600
